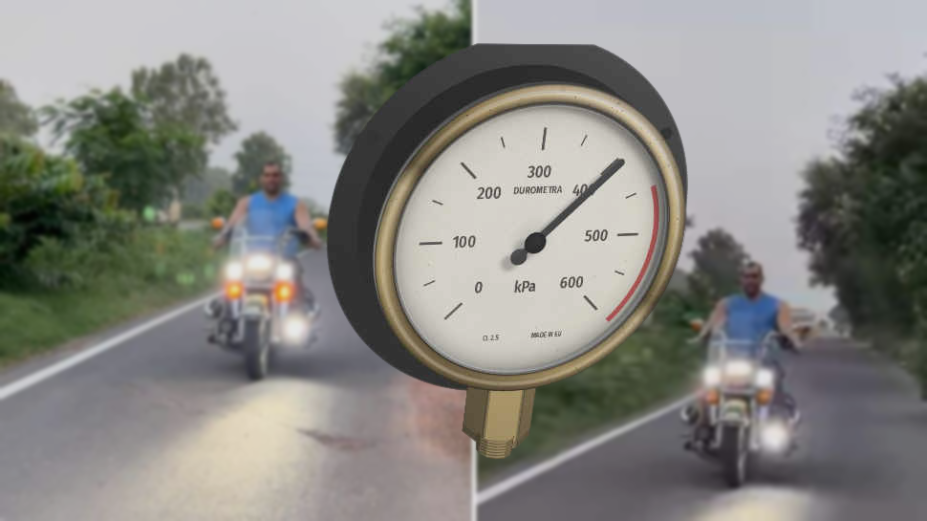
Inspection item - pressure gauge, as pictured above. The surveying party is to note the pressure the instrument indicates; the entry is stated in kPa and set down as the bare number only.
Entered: 400
